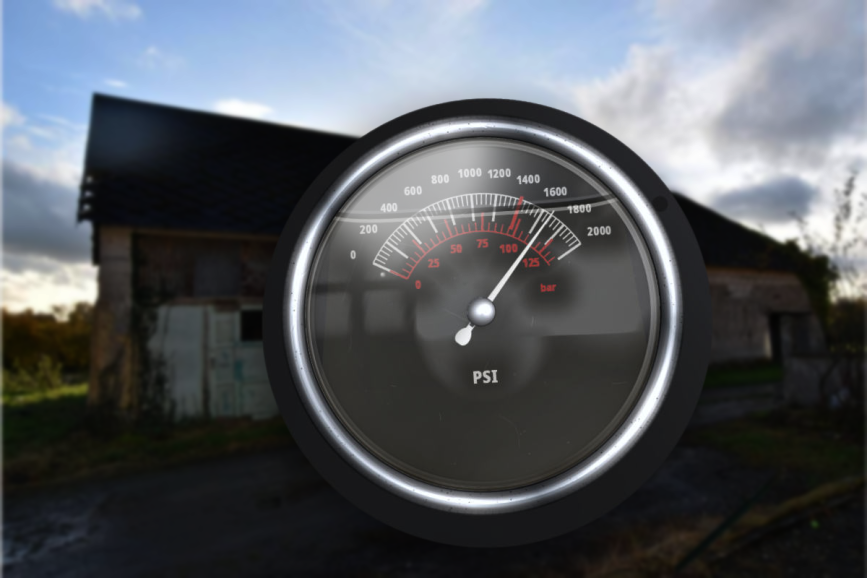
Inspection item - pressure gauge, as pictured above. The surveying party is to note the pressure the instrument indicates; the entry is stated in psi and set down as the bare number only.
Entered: 1680
